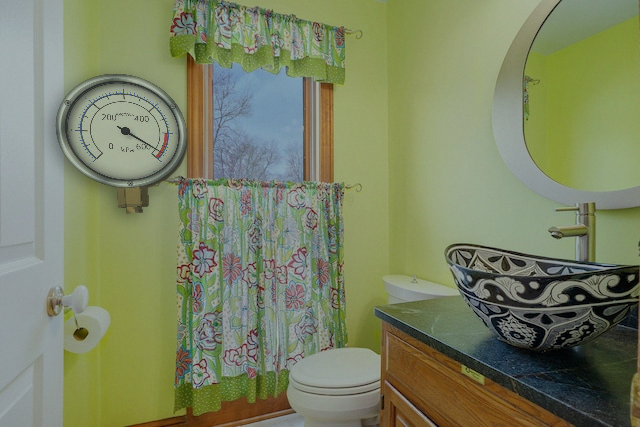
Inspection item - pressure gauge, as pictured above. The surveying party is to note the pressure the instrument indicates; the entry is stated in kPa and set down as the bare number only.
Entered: 575
